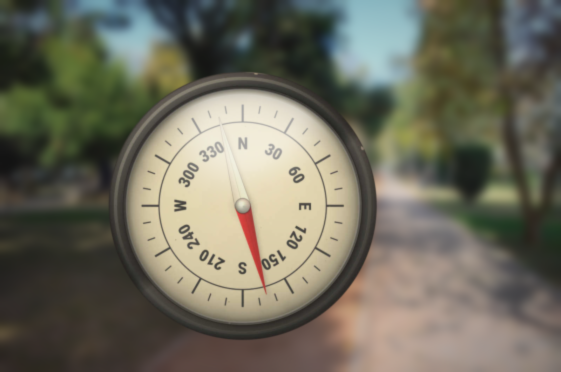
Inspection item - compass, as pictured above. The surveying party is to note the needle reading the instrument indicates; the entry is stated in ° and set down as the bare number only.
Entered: 165
